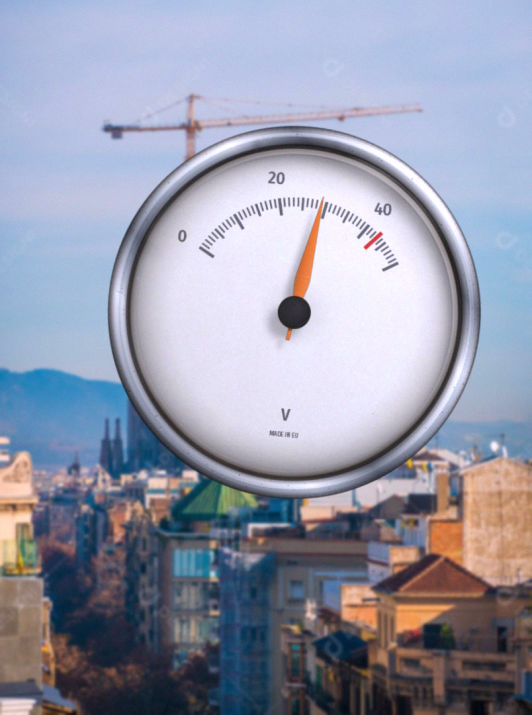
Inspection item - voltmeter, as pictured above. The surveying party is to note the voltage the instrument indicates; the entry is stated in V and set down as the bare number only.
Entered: 29
